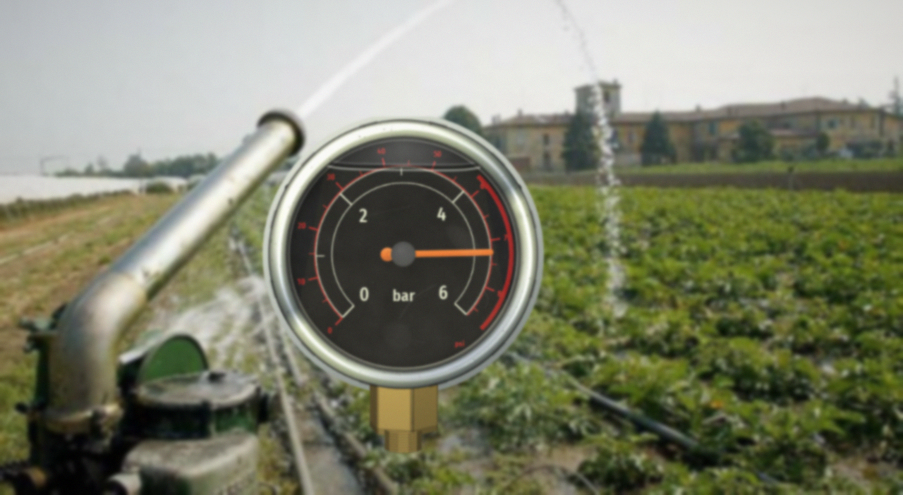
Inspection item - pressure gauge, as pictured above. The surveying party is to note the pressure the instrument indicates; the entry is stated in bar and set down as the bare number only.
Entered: 5
